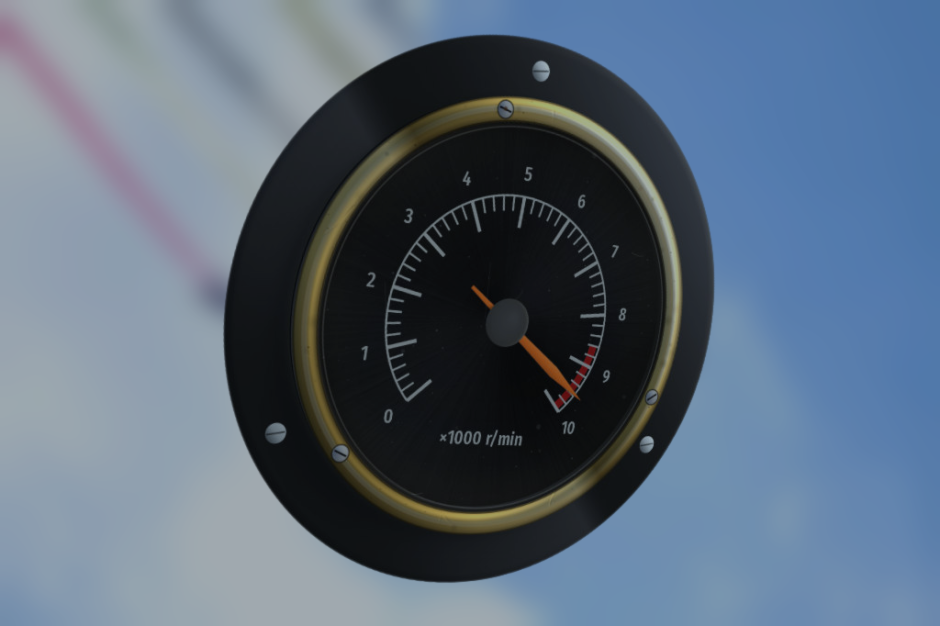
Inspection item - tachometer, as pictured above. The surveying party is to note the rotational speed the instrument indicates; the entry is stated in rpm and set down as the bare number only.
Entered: 9600
